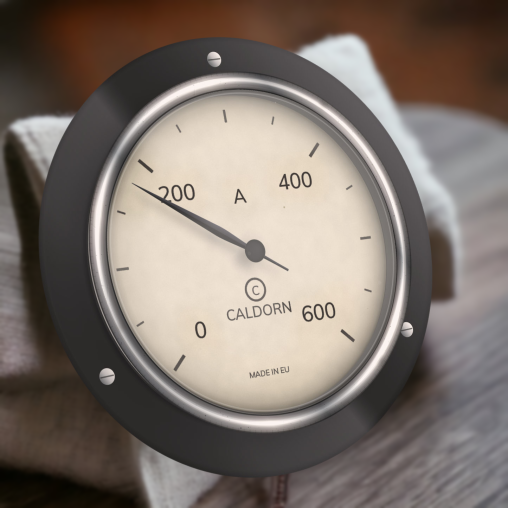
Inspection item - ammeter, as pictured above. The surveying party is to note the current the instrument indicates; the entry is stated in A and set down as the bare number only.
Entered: 175
